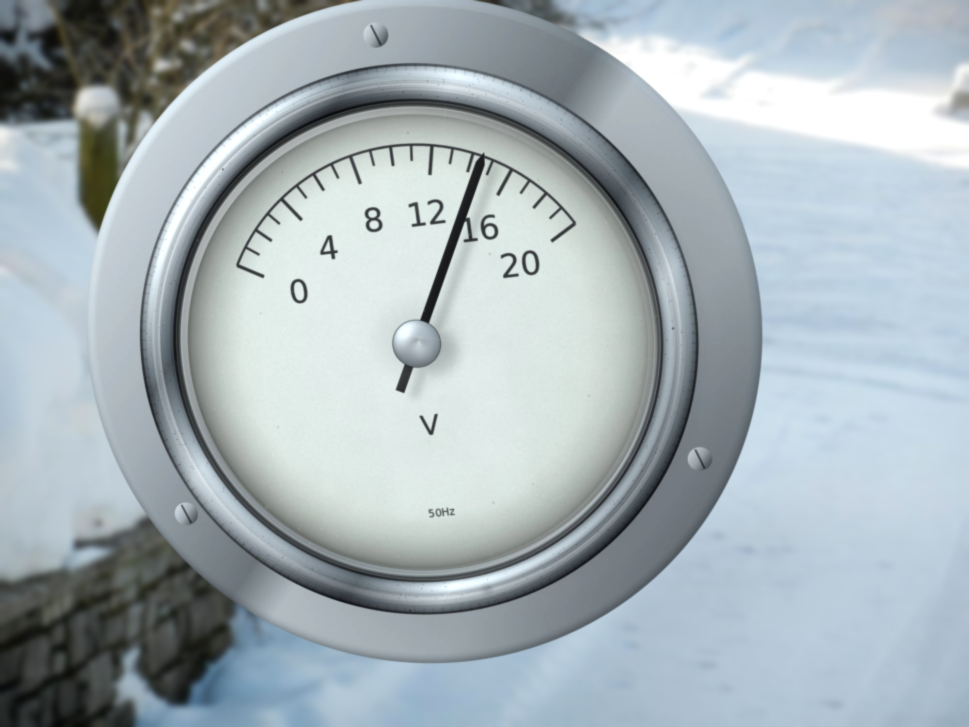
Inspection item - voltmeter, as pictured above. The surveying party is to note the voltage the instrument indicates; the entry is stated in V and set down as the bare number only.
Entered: 14.5
